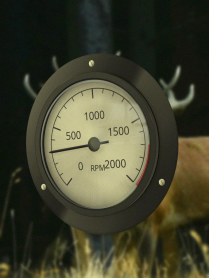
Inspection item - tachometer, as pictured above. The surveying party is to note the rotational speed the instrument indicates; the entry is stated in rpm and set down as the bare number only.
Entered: 300
